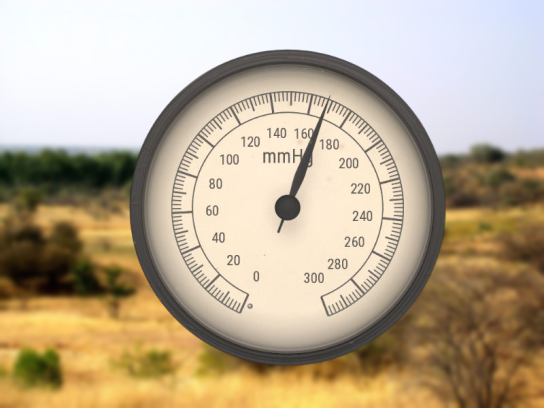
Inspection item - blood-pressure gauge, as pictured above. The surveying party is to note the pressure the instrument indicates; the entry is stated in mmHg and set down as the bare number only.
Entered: 168
